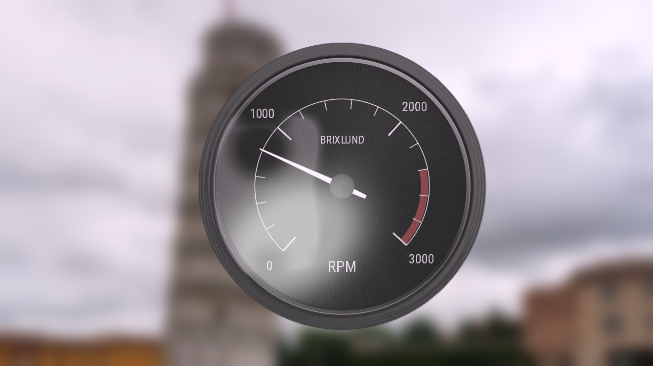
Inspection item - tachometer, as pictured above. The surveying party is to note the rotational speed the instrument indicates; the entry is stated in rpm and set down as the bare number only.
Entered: 800
